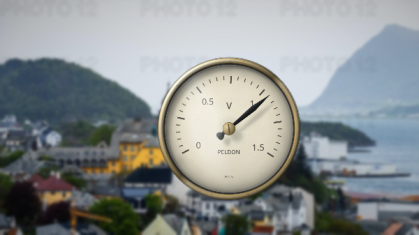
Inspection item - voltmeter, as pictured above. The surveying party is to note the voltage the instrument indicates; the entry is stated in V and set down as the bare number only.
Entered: 1.05
